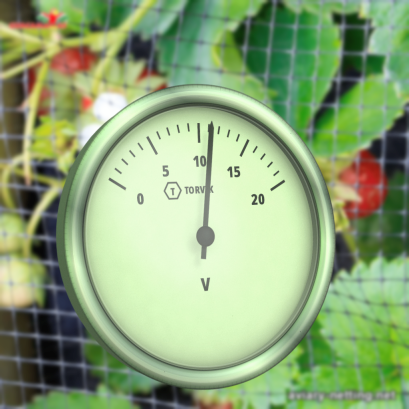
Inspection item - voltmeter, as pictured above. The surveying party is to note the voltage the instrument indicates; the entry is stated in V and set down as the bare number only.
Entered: 11
